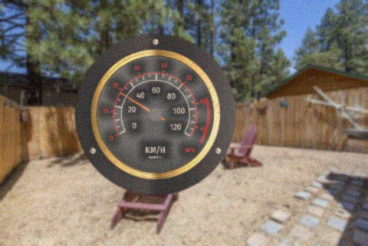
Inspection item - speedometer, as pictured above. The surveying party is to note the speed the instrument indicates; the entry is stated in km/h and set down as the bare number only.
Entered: 30
